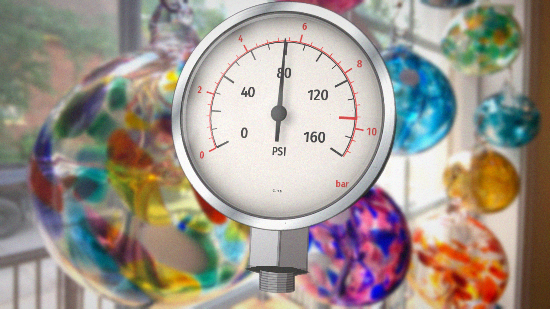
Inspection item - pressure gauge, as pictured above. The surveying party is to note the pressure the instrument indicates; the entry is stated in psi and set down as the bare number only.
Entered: 80
